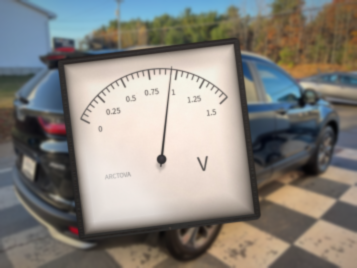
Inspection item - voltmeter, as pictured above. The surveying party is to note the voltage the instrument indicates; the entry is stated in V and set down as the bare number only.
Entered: 0.95
